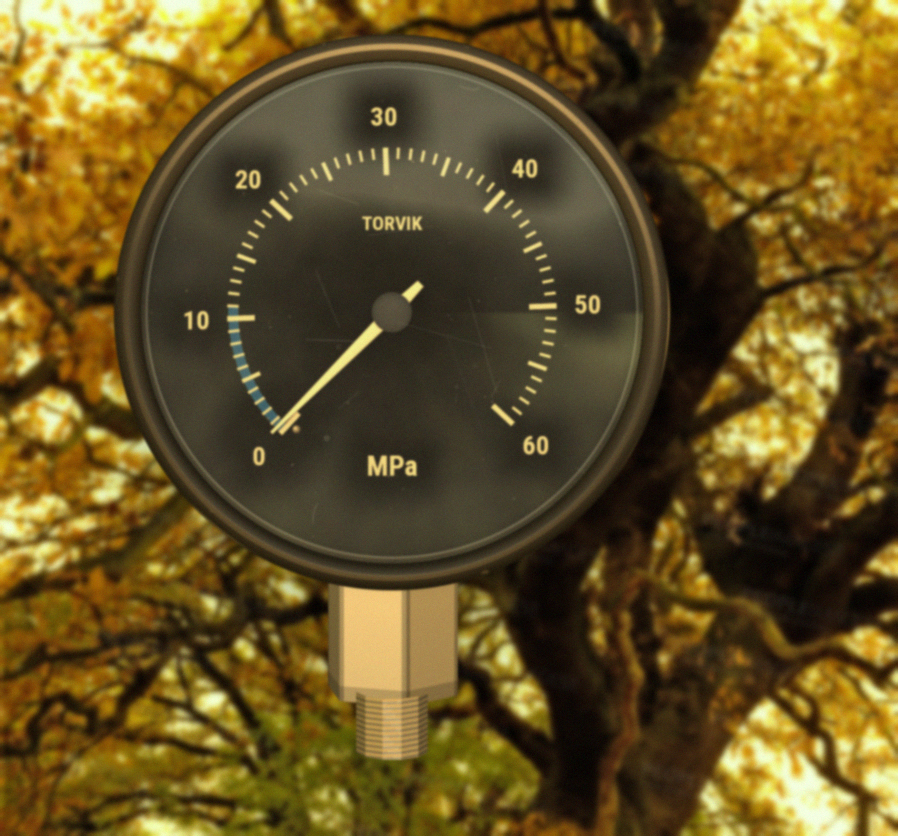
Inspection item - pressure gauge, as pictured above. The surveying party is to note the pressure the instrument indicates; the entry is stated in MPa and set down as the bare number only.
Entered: 0.5
